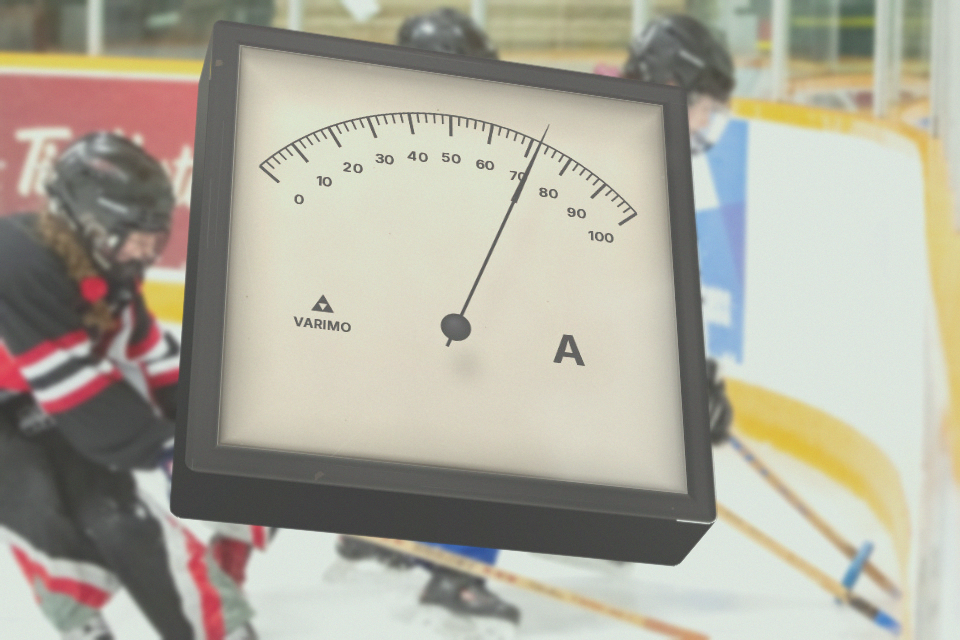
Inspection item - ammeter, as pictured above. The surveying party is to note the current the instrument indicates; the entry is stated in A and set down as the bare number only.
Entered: 72
